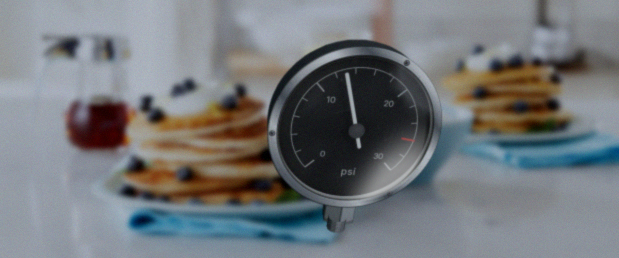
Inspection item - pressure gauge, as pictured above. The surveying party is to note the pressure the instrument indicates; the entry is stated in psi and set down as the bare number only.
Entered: 13
